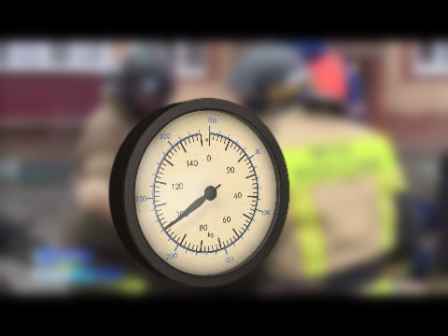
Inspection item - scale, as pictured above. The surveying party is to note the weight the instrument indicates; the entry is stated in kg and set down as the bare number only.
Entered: 100
